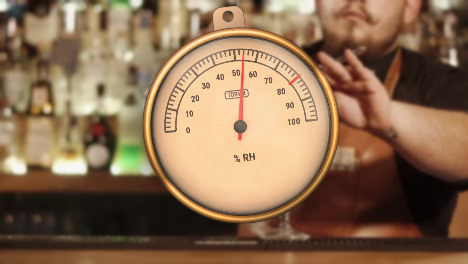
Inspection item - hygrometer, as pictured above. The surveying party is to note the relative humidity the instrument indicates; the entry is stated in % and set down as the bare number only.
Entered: 54
